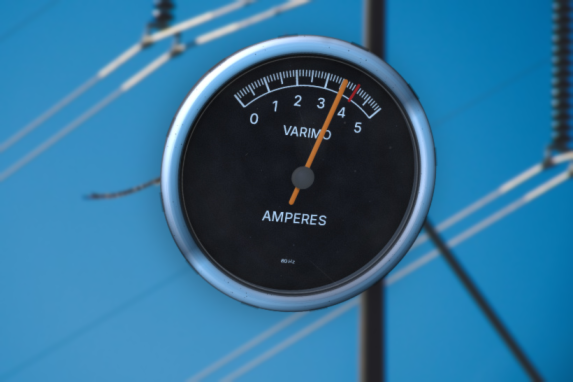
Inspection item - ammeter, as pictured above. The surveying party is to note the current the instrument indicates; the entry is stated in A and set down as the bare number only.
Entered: 3.5
